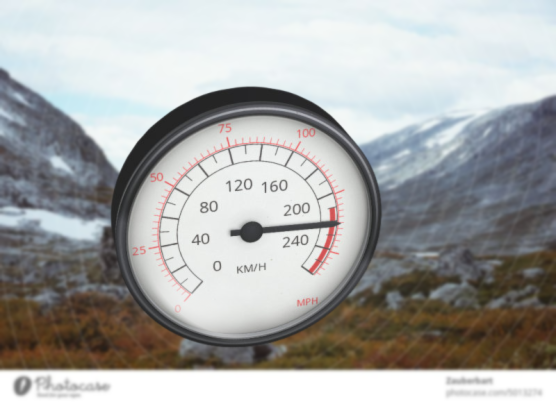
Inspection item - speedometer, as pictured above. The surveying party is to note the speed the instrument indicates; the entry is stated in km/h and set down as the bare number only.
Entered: 220
